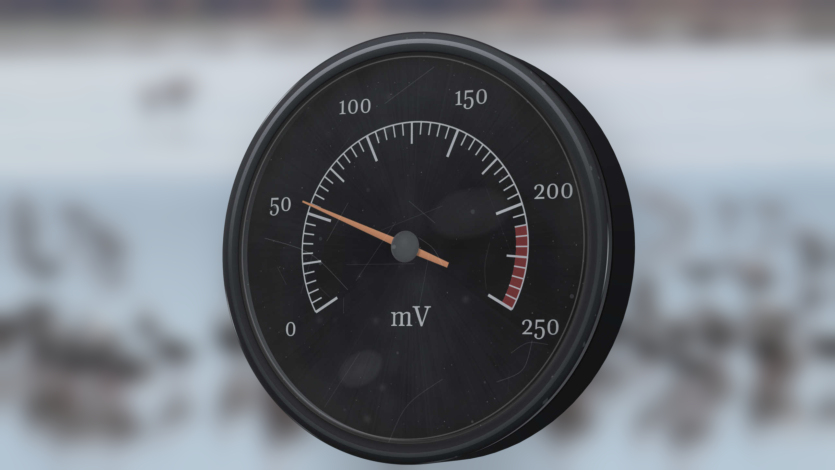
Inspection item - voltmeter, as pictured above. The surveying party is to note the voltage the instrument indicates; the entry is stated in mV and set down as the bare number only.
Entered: 55
